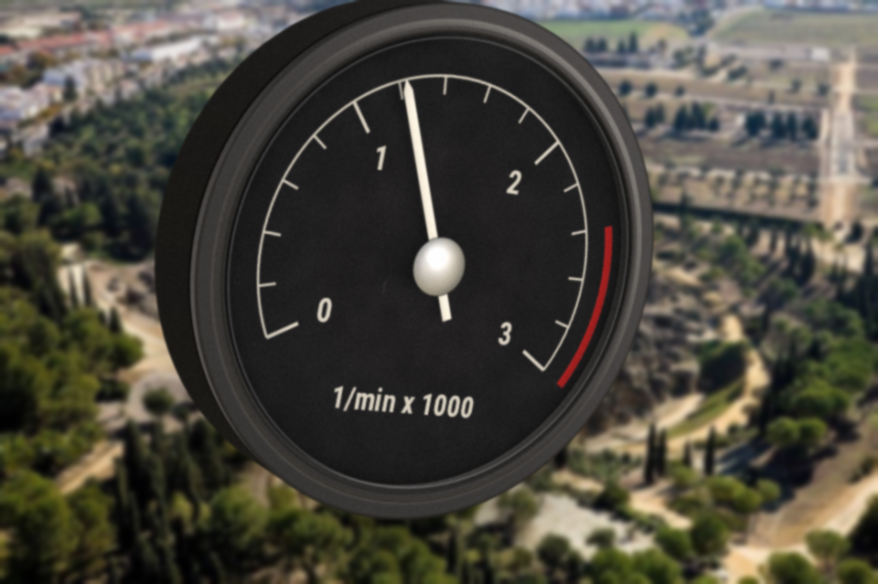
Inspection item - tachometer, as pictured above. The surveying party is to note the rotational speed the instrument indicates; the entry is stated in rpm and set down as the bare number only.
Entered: 1200
